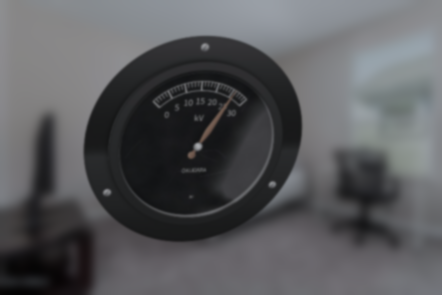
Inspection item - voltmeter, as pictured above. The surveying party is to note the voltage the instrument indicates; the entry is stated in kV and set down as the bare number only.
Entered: 25
